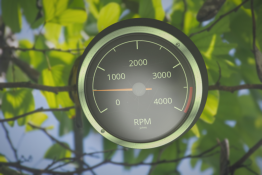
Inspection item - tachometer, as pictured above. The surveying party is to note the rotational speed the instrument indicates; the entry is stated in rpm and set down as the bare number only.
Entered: 500
